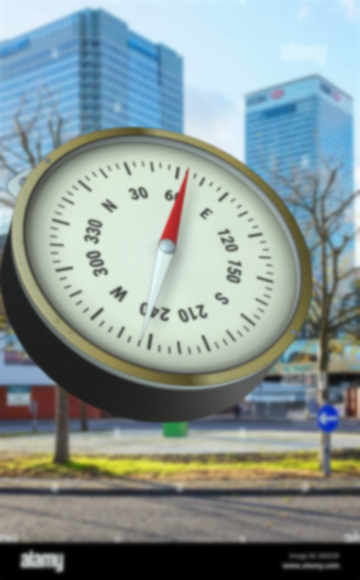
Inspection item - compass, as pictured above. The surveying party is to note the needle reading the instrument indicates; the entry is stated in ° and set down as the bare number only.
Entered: 65
